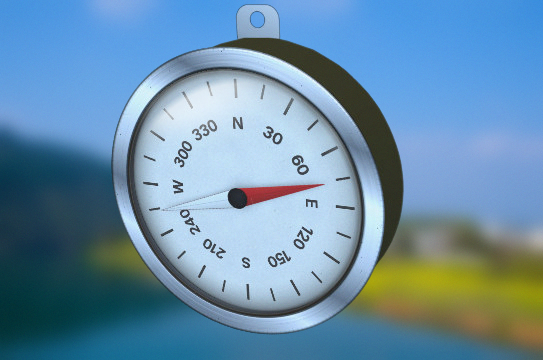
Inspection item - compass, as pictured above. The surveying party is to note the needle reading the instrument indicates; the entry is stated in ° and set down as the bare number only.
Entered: 75
